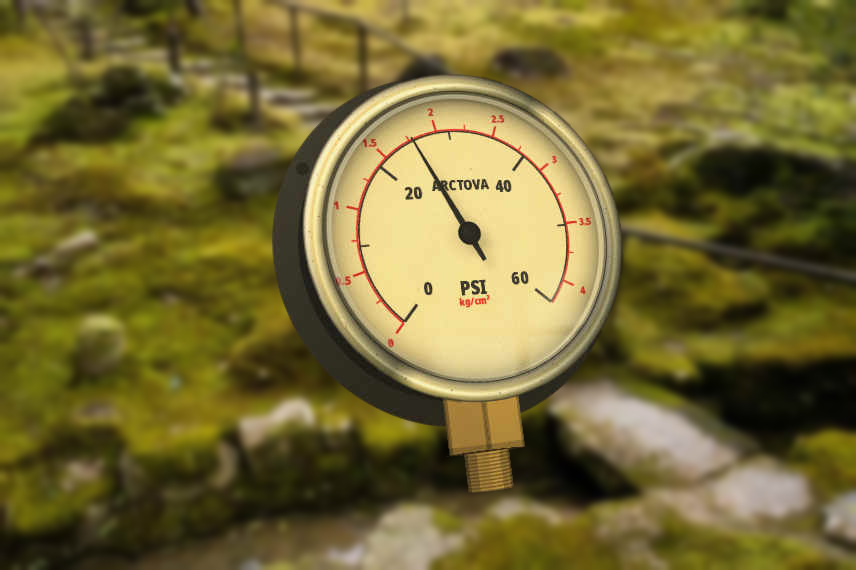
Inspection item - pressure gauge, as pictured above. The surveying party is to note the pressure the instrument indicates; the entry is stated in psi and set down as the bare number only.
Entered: 25
